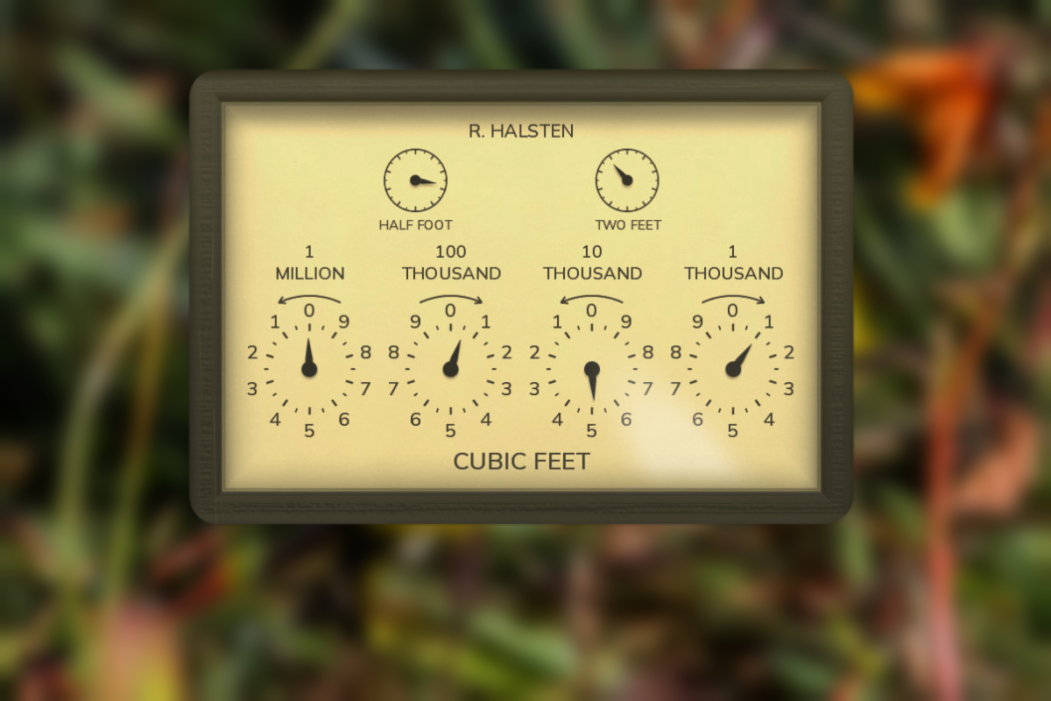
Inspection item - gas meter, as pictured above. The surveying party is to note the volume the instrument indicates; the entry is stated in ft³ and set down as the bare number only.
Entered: 5100
